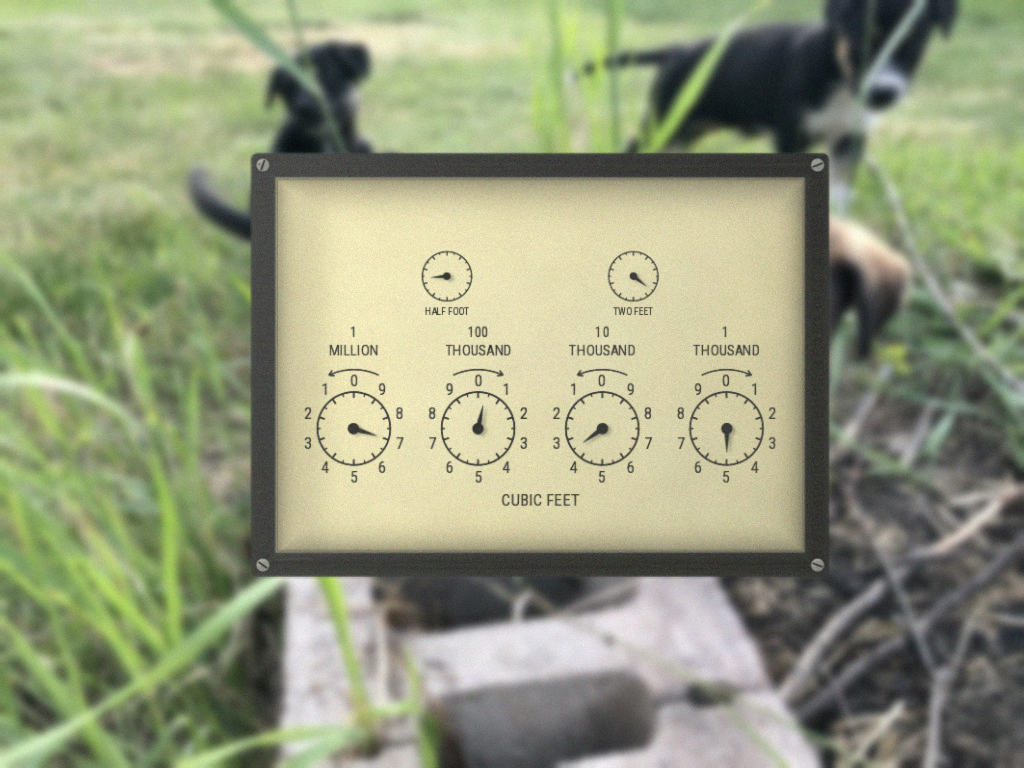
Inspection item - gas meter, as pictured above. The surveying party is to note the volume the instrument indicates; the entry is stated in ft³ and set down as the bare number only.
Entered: 703500
